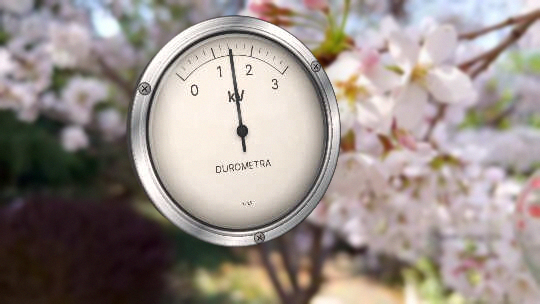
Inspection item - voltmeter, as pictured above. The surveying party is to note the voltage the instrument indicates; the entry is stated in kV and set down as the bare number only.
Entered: 1.4
